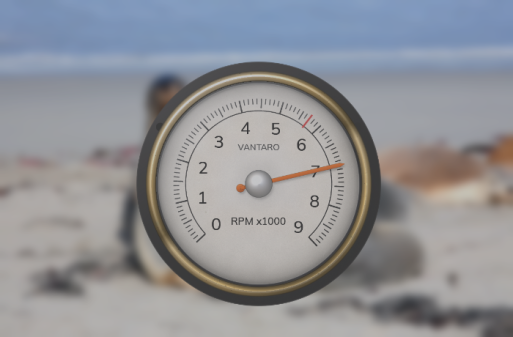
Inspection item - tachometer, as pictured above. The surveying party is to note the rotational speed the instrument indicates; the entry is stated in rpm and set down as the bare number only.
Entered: 7000
